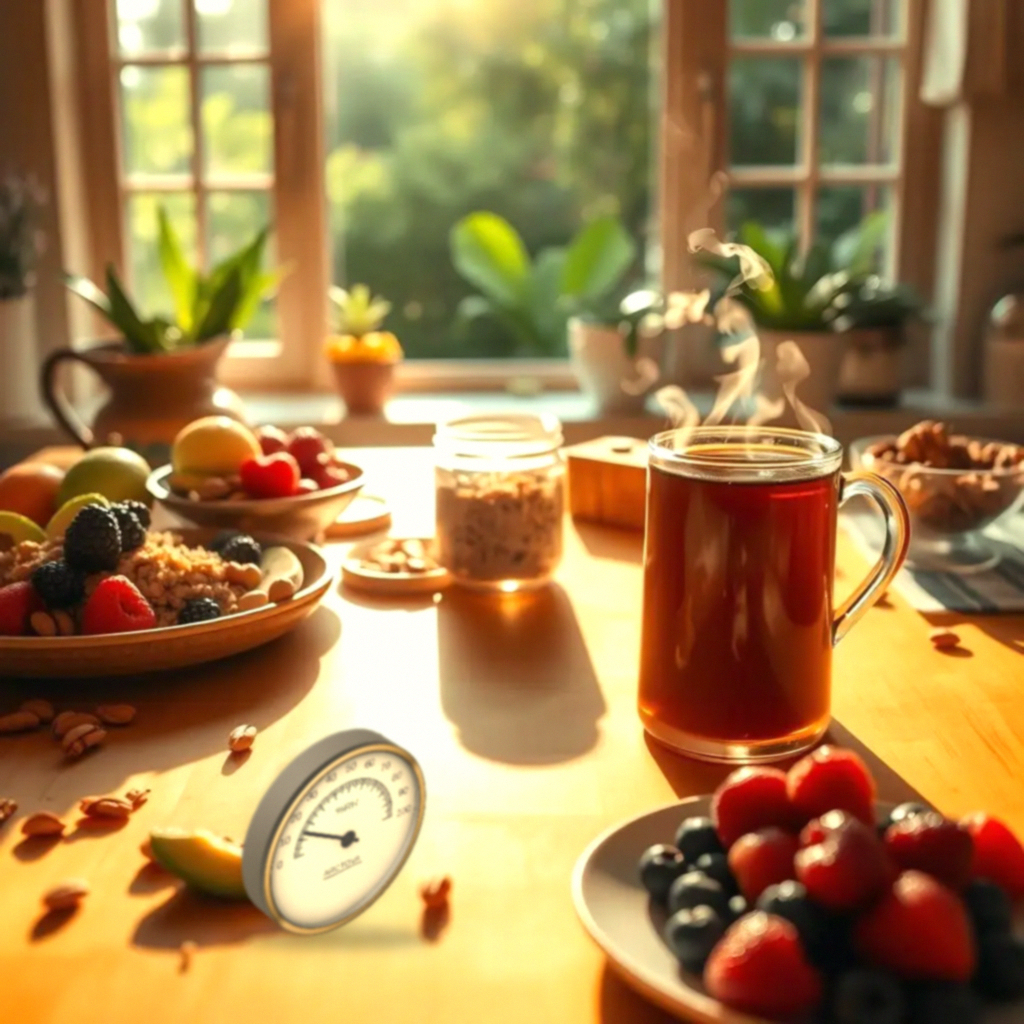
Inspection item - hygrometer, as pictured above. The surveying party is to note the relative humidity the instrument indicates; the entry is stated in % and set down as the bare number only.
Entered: 15
